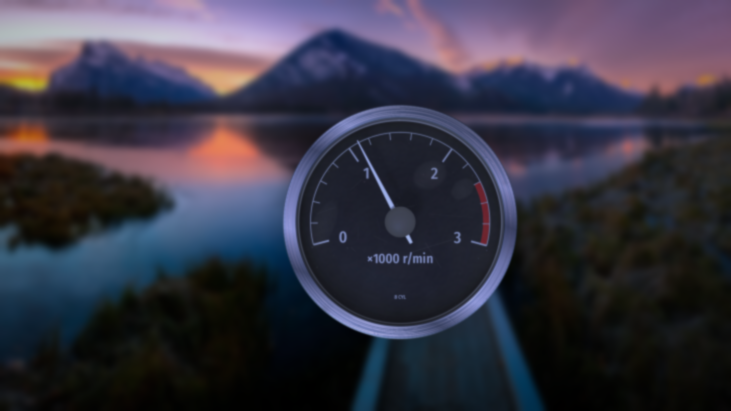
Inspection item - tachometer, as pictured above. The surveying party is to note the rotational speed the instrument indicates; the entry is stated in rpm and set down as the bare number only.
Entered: 1100
